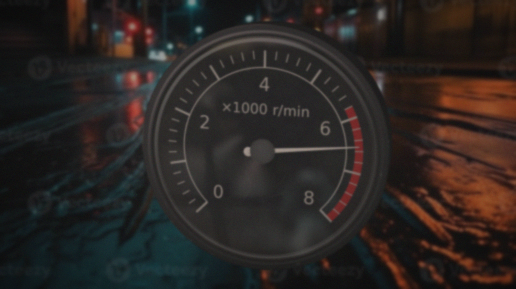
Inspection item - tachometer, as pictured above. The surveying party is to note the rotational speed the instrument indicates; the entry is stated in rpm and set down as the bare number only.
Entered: 6500
